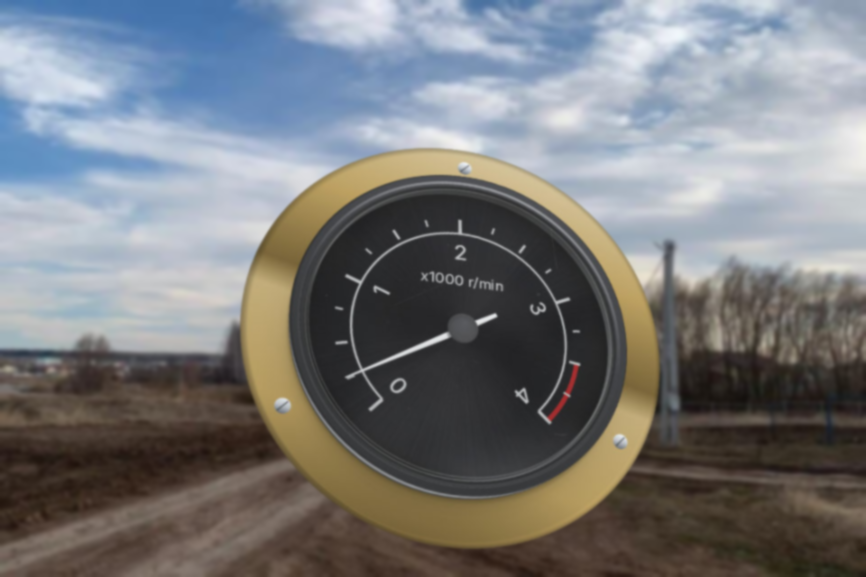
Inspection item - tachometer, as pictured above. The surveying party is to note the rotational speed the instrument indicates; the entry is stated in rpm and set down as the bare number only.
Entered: 250
